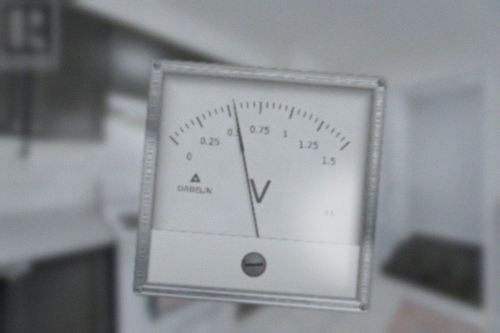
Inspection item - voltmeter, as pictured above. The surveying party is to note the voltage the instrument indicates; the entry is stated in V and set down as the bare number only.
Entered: 0.55
